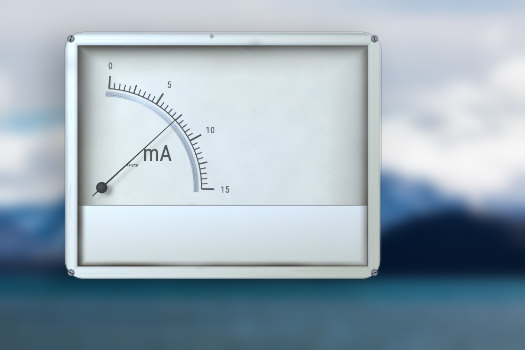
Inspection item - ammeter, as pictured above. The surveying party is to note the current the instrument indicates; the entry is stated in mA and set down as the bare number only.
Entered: 7.5
